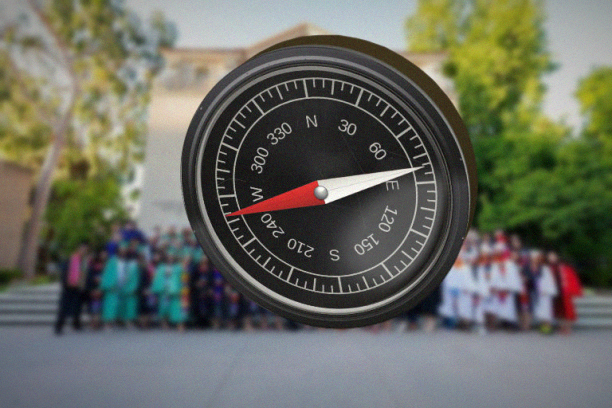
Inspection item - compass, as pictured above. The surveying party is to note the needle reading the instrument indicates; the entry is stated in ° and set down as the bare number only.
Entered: 260
